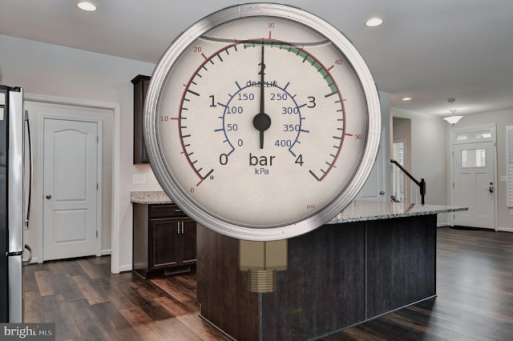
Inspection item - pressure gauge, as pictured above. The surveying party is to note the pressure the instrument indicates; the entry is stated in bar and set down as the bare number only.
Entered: 2
